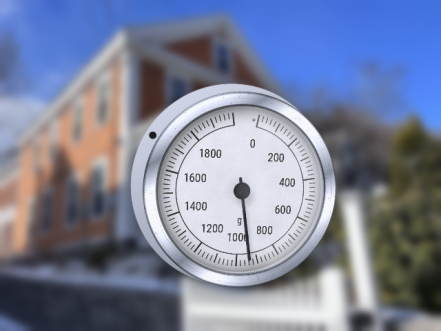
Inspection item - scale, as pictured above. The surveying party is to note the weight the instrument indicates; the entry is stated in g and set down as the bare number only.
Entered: 940
